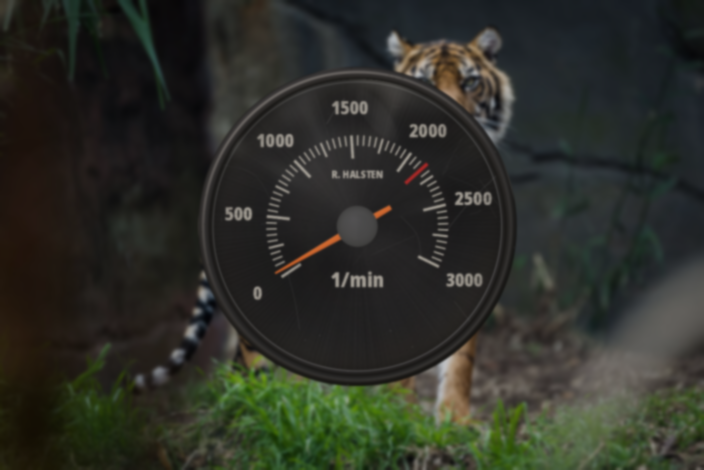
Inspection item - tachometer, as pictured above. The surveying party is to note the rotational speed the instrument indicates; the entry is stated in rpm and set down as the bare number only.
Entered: 50
